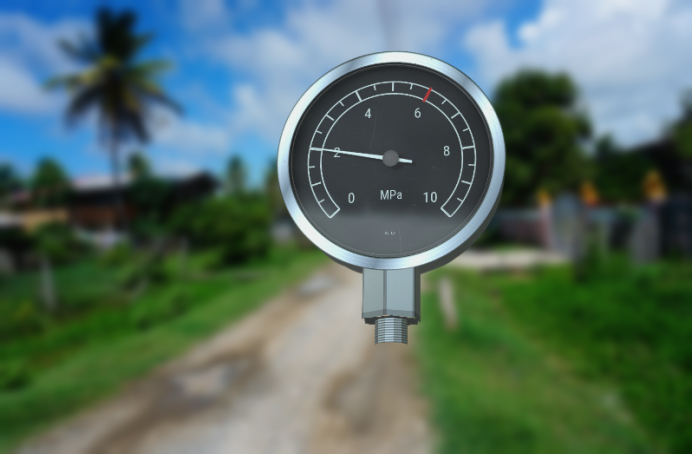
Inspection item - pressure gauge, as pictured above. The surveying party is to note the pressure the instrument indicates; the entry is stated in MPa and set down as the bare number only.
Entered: 2
